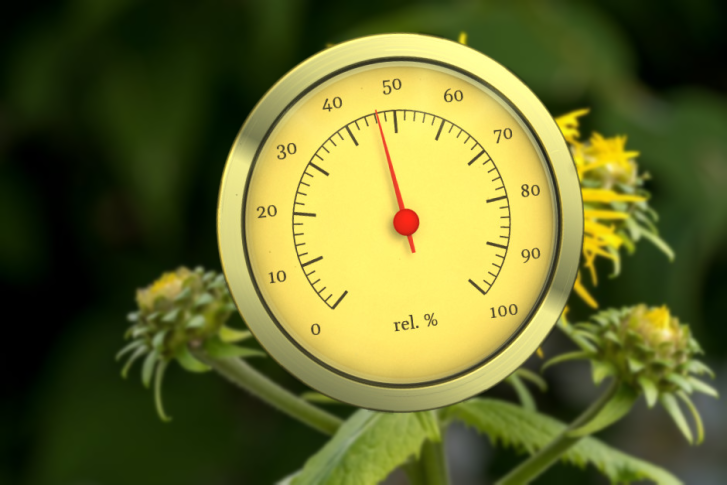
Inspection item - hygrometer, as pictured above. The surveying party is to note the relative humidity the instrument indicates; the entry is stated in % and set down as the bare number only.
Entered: 46
